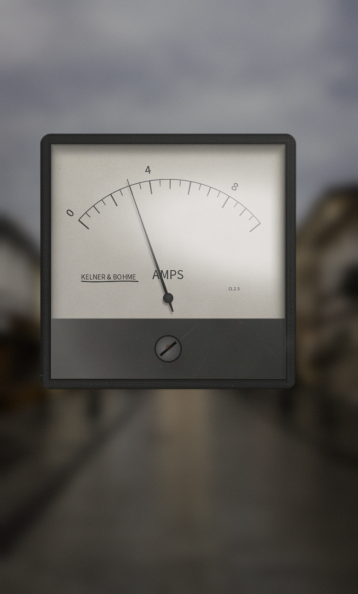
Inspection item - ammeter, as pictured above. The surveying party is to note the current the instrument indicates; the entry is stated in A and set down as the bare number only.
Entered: 3
